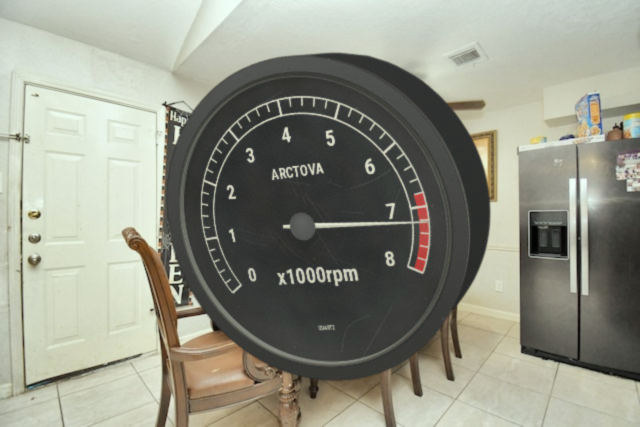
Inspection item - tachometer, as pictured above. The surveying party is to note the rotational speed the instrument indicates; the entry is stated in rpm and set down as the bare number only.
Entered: 7200
